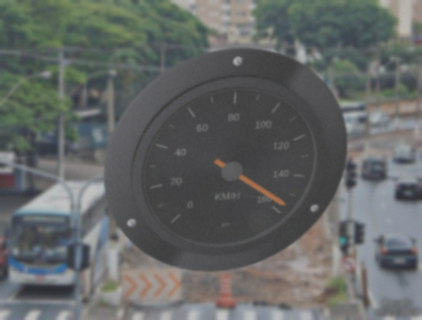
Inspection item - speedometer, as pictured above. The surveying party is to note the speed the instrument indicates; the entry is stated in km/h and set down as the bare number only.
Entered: 155
